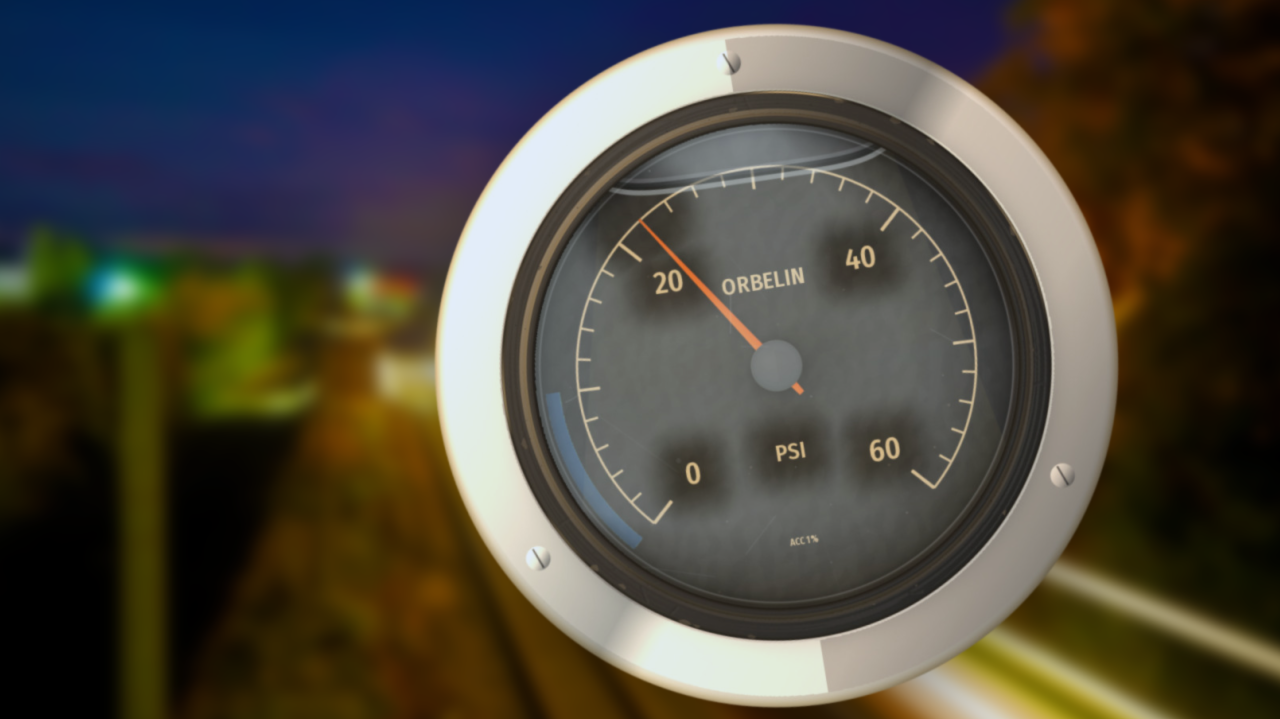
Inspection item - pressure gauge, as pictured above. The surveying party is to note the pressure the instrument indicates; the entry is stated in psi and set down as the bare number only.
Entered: 22
